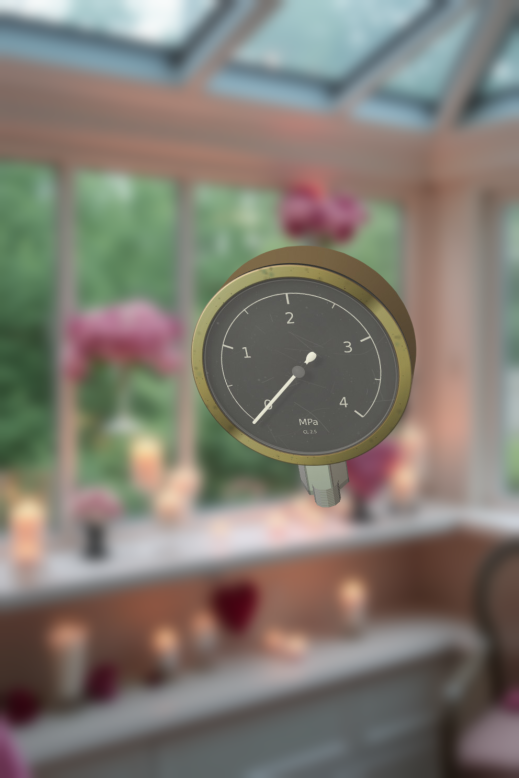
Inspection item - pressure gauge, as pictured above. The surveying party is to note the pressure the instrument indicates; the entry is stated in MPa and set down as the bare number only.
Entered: 0
